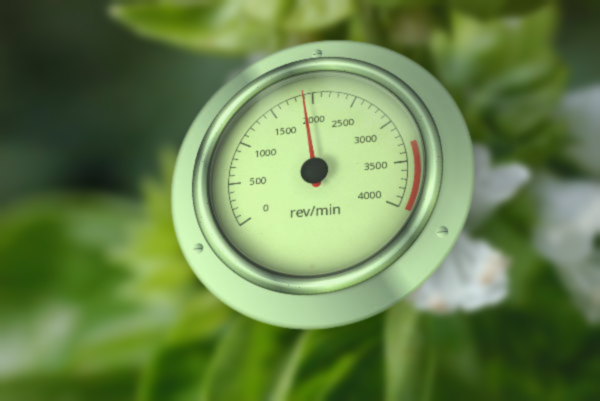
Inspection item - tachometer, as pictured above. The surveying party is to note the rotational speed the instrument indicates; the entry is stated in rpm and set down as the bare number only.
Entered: 1900
